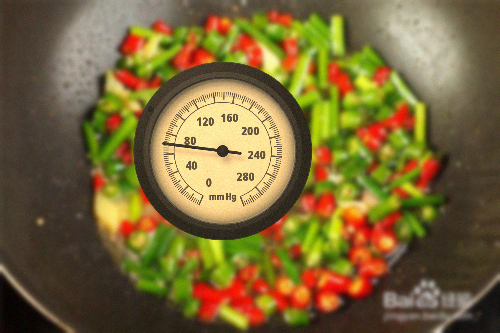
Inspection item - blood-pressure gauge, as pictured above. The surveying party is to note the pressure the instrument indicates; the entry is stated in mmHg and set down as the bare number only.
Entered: 70
